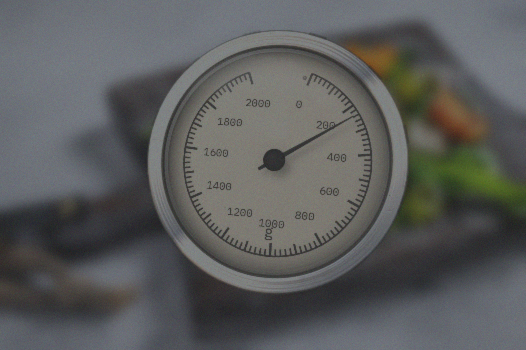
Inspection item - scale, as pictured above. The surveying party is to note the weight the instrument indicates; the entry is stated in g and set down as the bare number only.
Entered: 240
